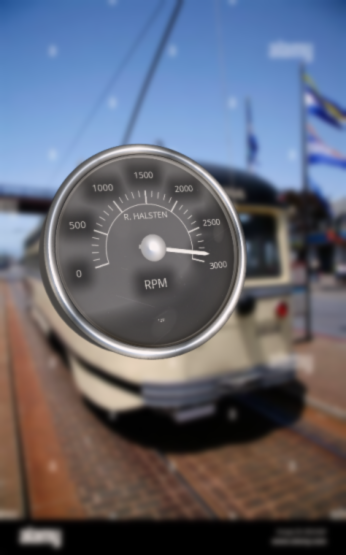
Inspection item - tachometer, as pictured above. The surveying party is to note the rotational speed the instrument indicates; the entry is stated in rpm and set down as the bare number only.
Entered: 2900
